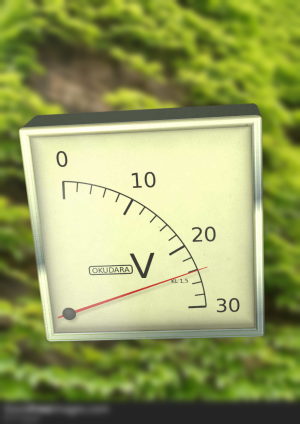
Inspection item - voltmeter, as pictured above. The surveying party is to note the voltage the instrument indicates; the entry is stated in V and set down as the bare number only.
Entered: 24
